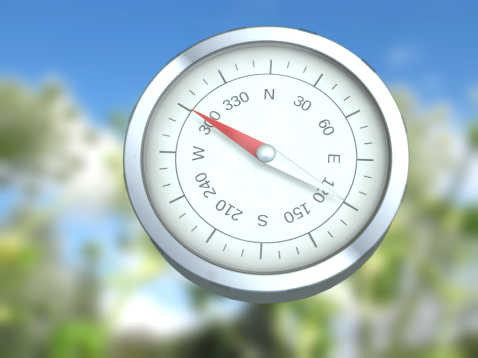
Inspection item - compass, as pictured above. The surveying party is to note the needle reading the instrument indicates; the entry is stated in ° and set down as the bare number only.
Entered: 300
